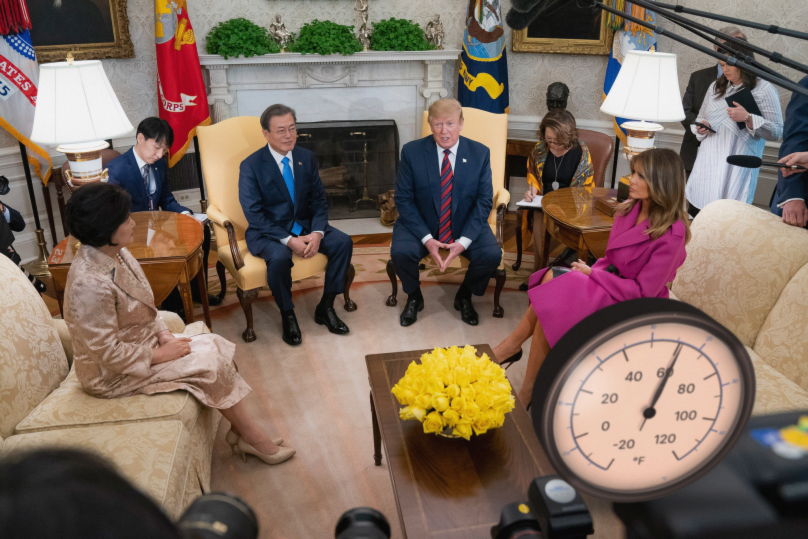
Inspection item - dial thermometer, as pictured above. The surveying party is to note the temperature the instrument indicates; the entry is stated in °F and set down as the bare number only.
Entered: 60
